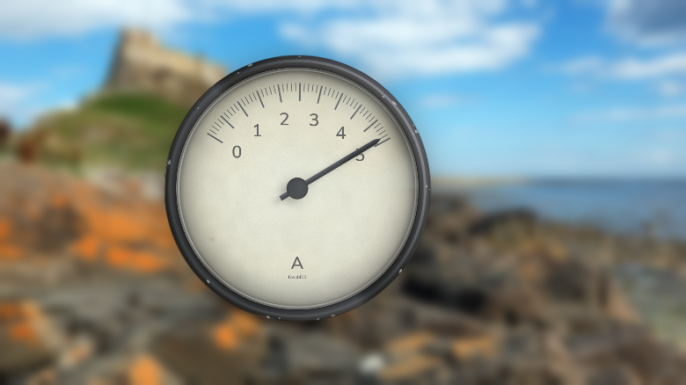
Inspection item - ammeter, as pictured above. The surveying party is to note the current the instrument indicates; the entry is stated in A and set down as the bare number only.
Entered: 4.9
